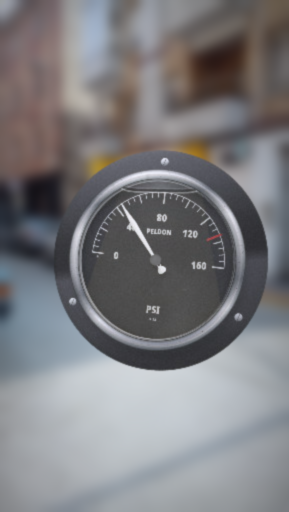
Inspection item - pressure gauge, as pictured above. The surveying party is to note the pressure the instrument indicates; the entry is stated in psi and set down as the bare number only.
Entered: 45
